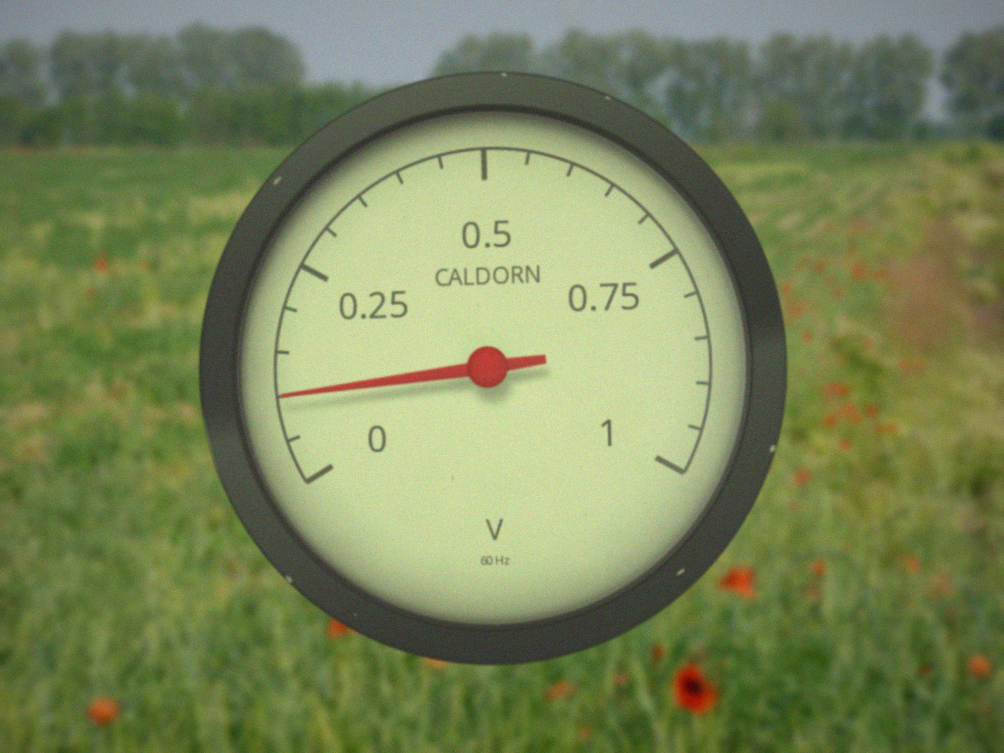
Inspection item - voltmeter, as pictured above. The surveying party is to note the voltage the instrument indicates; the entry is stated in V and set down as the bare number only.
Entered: 0.1
